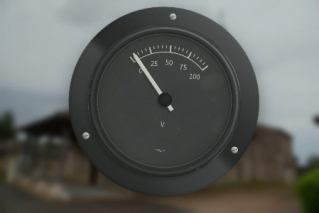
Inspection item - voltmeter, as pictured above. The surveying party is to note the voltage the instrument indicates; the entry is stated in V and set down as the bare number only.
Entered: 5
